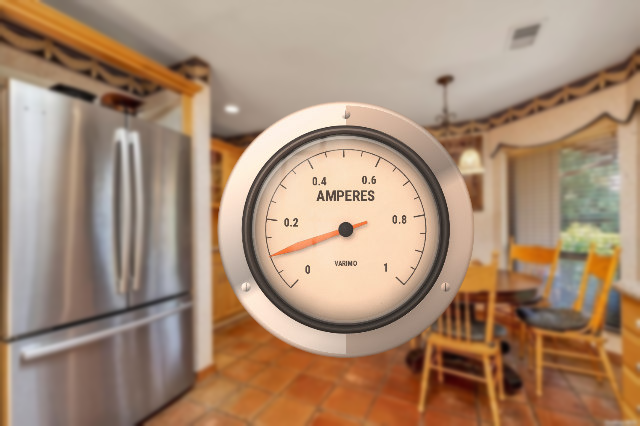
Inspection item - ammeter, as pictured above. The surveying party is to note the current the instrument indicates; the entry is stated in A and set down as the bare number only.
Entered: 0.1
